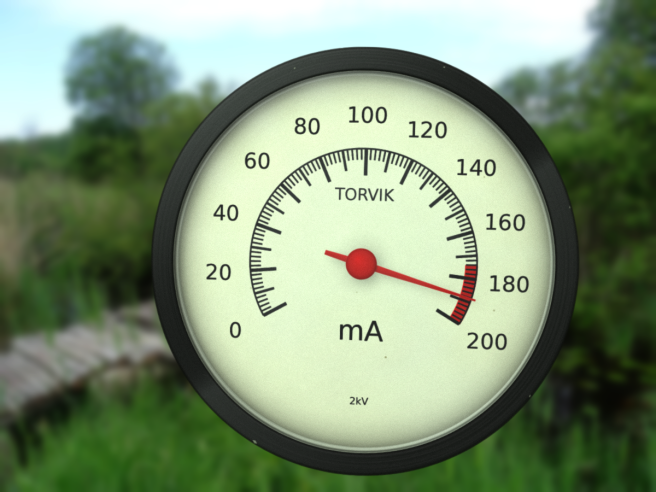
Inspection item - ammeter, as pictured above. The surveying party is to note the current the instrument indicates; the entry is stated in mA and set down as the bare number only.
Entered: 188
